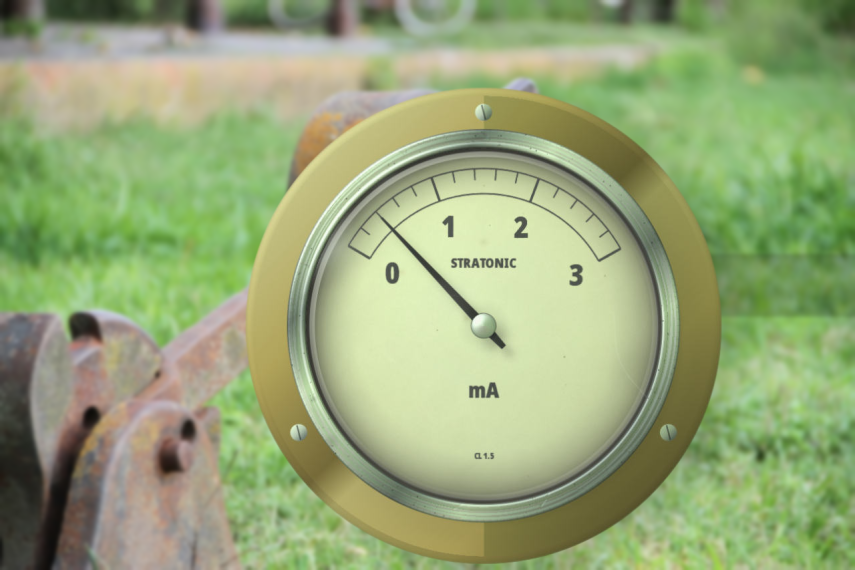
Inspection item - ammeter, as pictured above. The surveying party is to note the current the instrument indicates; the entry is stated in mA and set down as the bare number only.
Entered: 0.4
